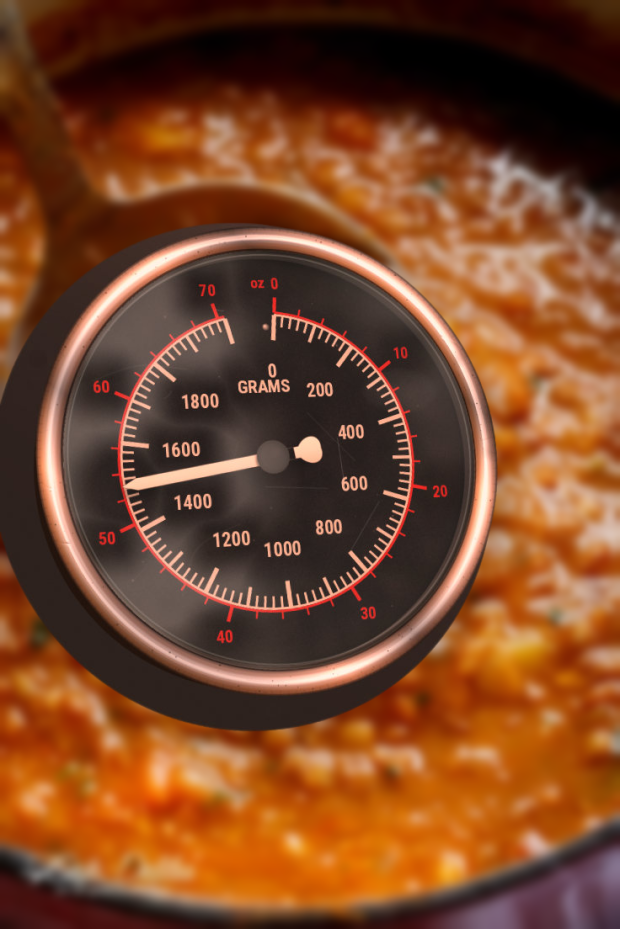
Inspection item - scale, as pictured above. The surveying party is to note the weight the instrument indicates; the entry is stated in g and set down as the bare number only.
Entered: 1500
